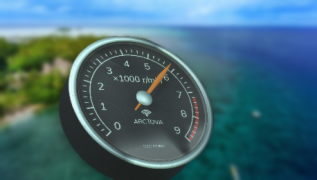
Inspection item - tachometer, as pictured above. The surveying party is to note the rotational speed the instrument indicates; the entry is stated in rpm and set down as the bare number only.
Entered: 5800
